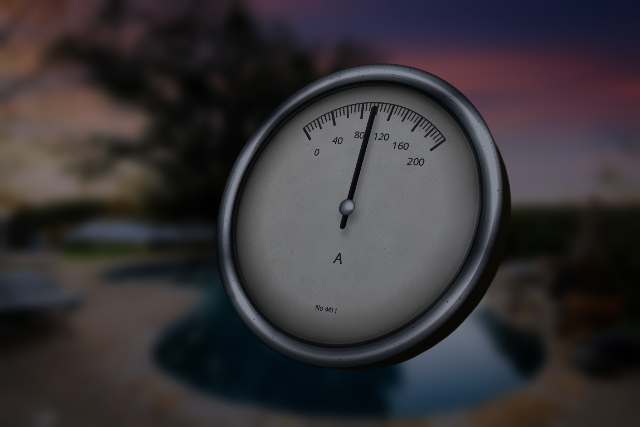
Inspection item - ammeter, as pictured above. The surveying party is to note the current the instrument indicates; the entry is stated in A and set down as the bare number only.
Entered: 100
